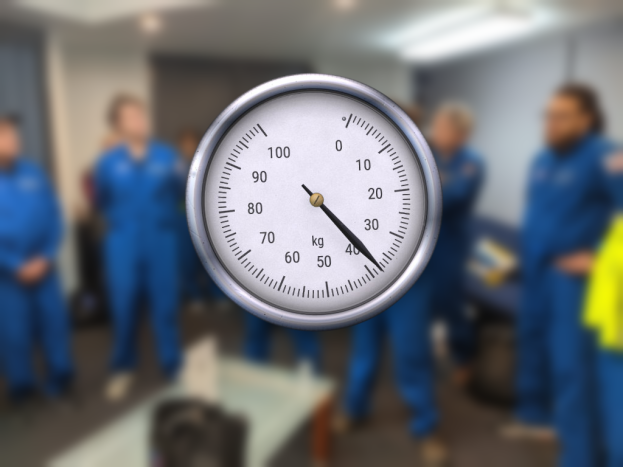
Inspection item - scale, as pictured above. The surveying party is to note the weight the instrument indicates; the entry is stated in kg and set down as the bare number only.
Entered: 38
